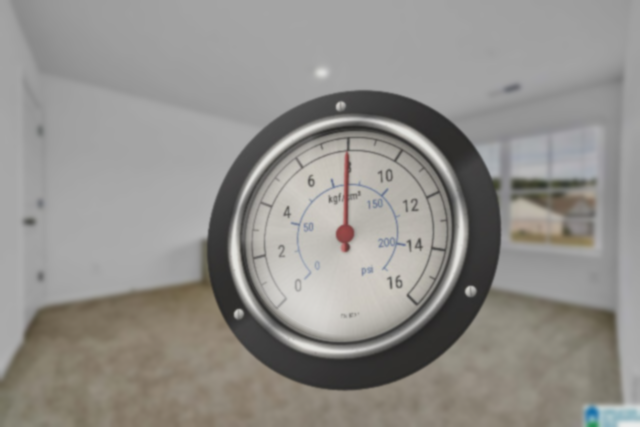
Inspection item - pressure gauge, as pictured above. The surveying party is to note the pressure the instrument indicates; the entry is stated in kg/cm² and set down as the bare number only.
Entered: 8
